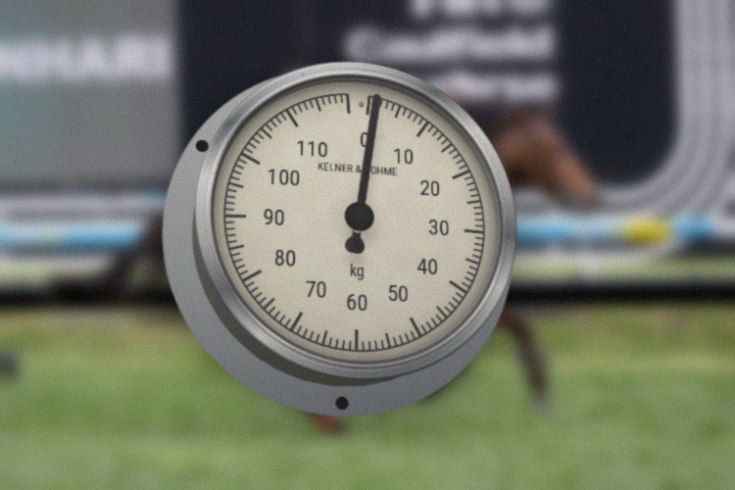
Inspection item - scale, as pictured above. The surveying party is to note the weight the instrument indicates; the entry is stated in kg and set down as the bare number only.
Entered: 1
